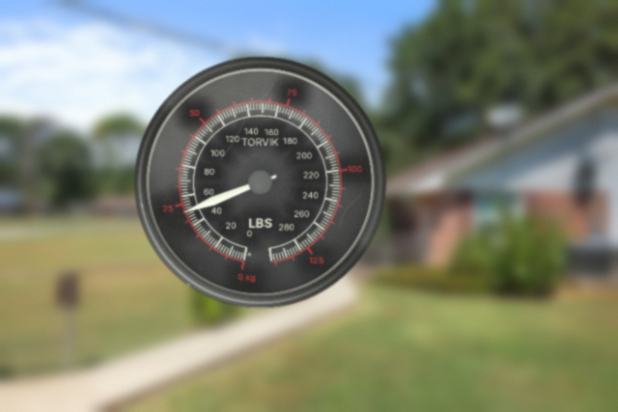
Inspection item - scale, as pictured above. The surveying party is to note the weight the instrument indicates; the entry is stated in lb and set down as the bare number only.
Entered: 50
